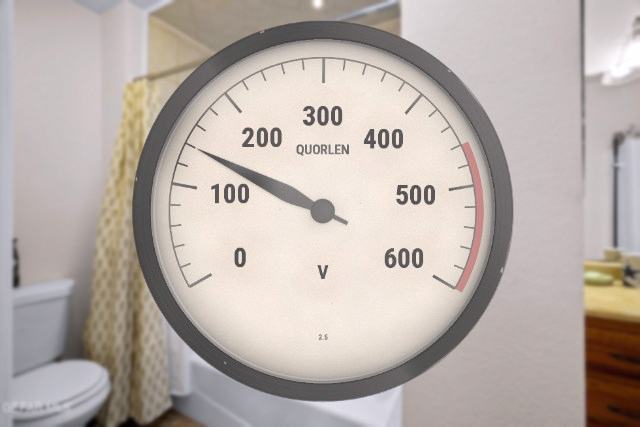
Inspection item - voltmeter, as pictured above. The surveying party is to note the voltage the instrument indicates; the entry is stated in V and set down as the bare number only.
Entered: 140
